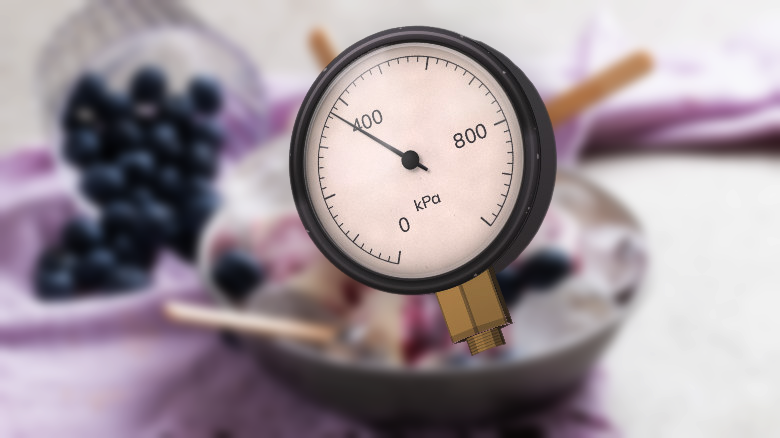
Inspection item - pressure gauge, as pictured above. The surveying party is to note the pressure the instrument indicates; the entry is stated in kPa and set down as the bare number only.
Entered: 370
